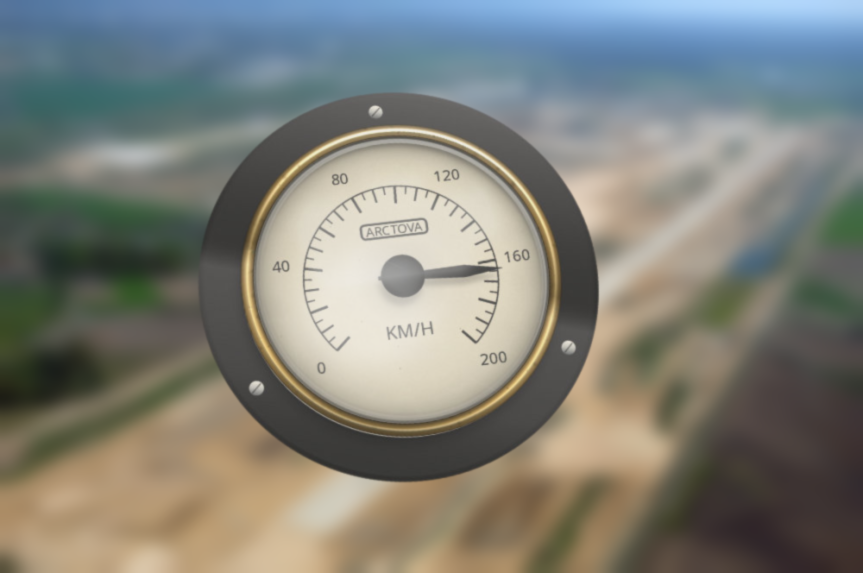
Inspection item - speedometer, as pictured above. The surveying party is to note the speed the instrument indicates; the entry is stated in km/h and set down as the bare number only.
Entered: 165
